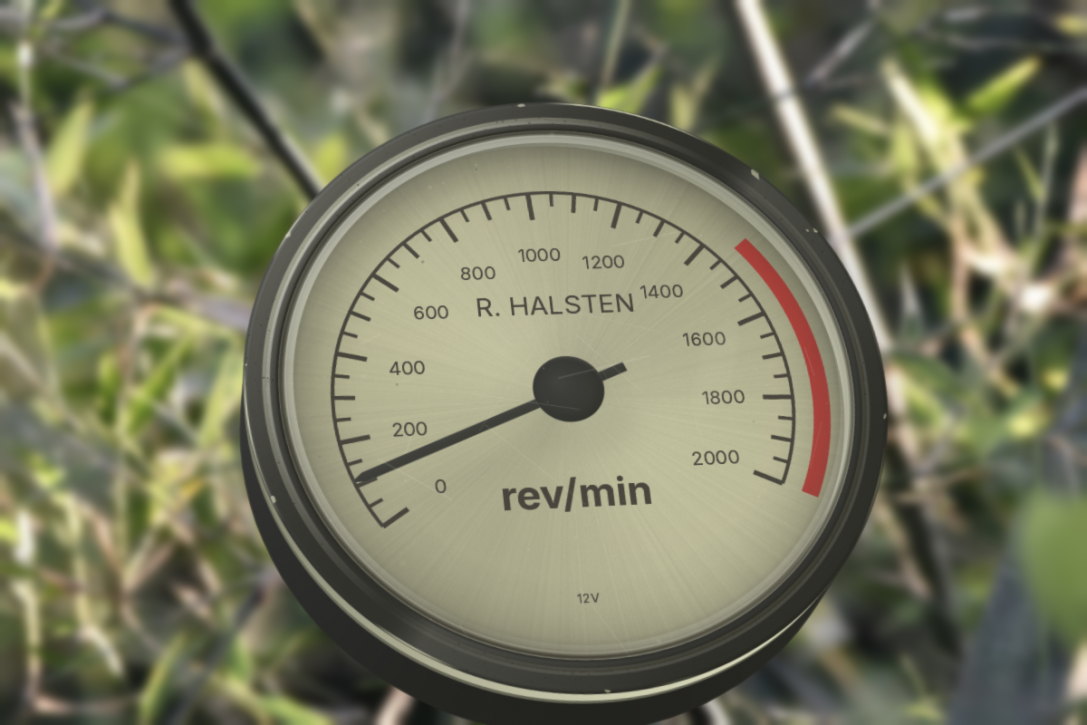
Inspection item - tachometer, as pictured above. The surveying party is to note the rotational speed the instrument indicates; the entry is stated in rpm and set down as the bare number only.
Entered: 100
